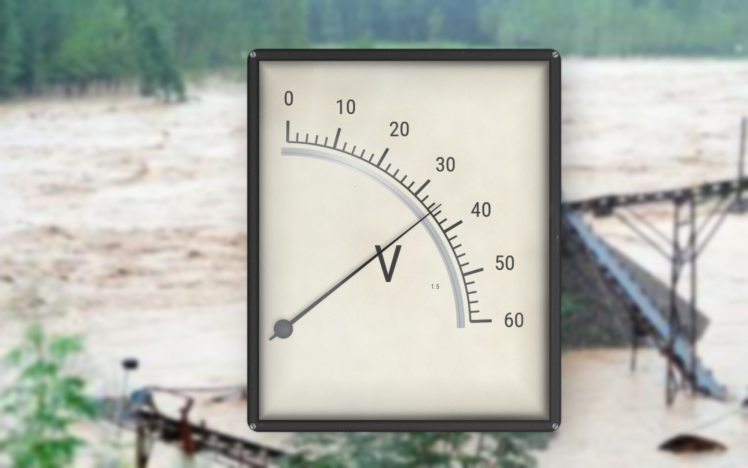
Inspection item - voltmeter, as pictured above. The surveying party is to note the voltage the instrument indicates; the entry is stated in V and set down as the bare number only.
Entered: 35
